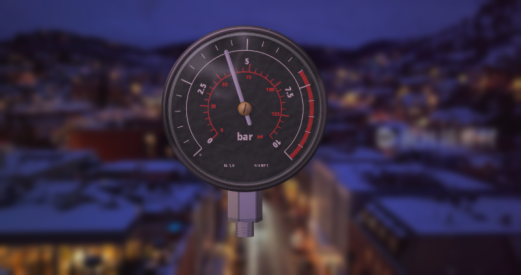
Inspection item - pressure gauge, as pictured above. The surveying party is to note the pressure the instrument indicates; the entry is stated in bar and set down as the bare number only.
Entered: 4.25
